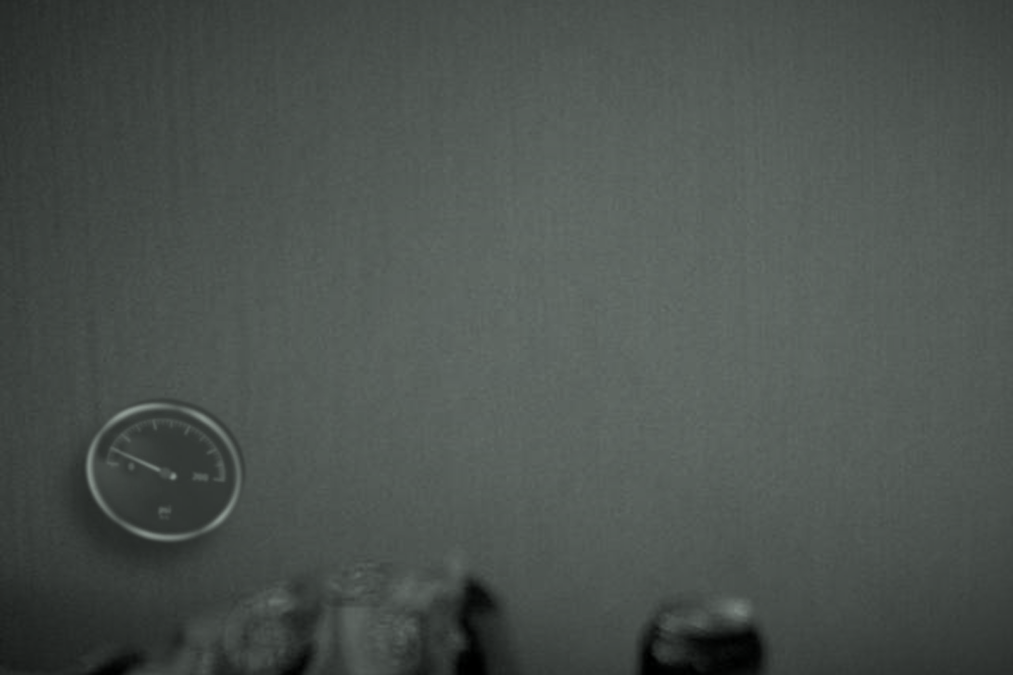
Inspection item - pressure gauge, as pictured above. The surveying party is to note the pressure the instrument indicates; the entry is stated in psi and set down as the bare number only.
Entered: 20
